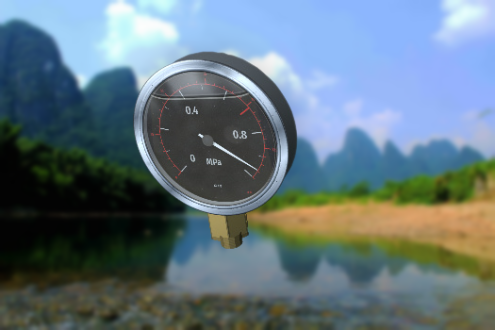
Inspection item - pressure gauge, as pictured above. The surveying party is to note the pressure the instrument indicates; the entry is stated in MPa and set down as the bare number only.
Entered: 0.95
